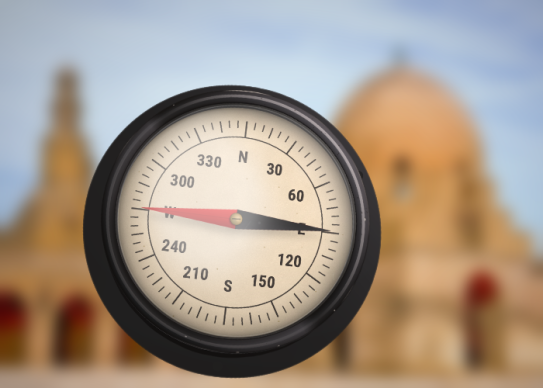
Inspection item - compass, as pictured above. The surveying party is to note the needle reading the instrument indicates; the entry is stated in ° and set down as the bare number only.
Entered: 270
